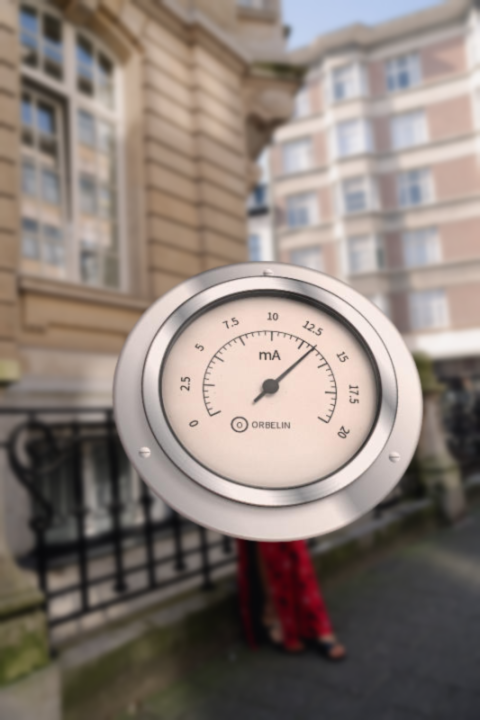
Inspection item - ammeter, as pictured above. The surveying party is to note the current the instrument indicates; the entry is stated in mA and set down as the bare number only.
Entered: 13.5
